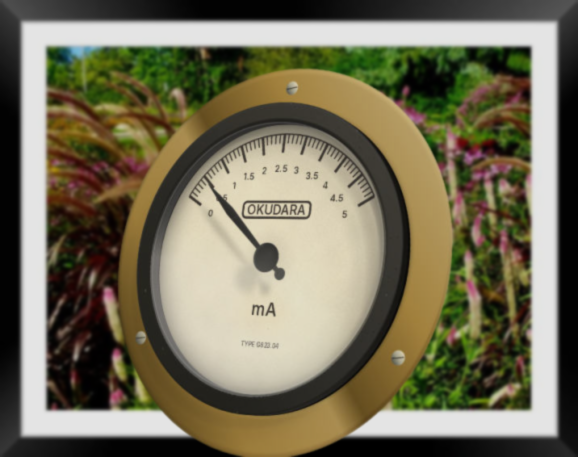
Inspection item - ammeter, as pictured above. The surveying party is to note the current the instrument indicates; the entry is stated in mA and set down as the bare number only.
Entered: 0.5
